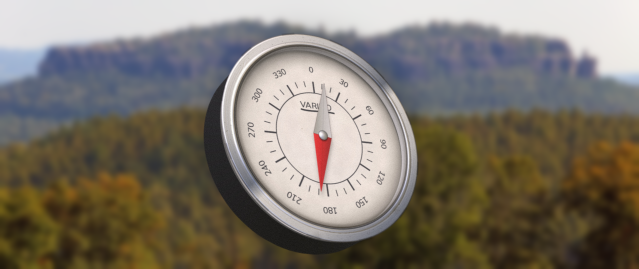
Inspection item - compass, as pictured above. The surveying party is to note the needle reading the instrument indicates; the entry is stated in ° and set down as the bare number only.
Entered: 190
